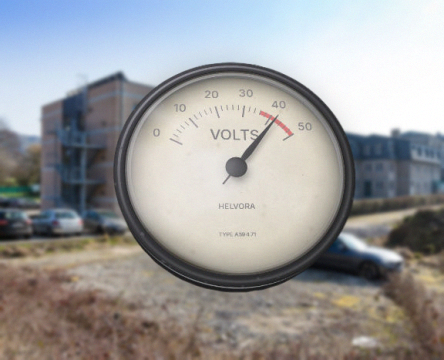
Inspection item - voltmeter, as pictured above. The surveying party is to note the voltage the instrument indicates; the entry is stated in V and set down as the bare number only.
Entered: 42
